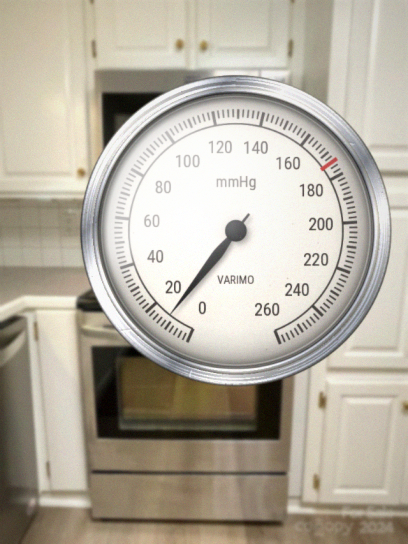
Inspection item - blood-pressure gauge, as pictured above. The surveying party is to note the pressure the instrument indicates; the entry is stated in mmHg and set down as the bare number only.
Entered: 12
